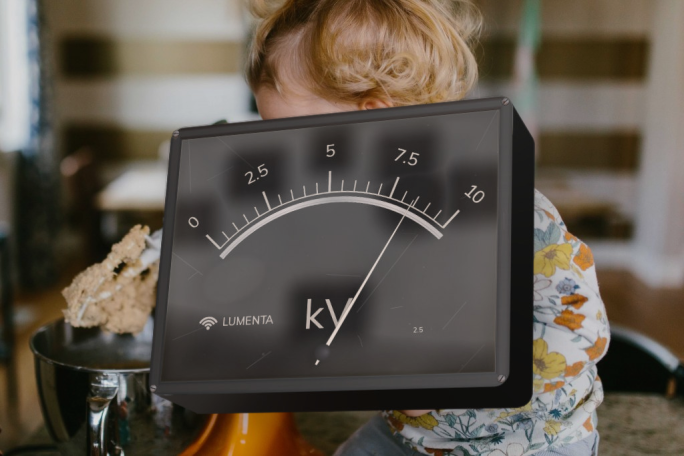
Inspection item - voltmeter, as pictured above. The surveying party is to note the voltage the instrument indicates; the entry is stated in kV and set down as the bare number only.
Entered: 8.5
